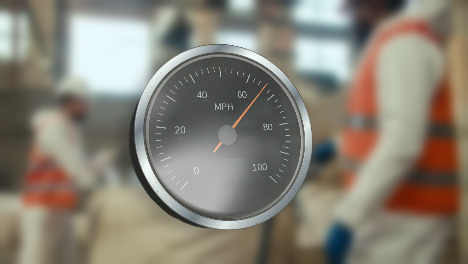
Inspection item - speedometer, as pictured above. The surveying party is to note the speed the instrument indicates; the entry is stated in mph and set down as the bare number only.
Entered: 66
